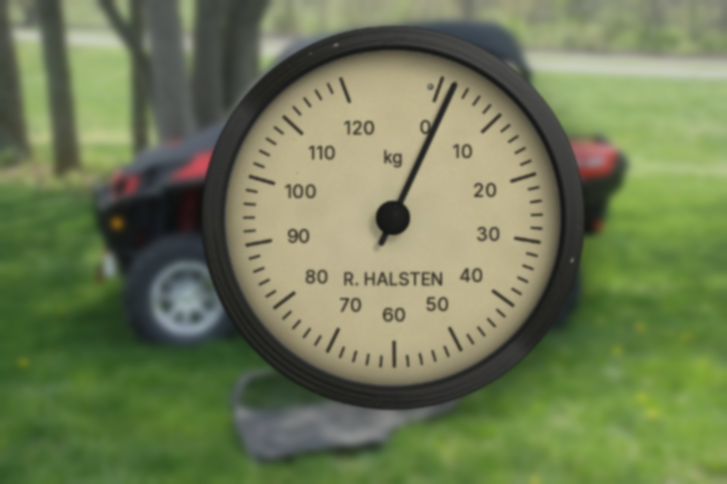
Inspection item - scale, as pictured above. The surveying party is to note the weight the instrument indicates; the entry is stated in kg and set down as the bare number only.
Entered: 2
